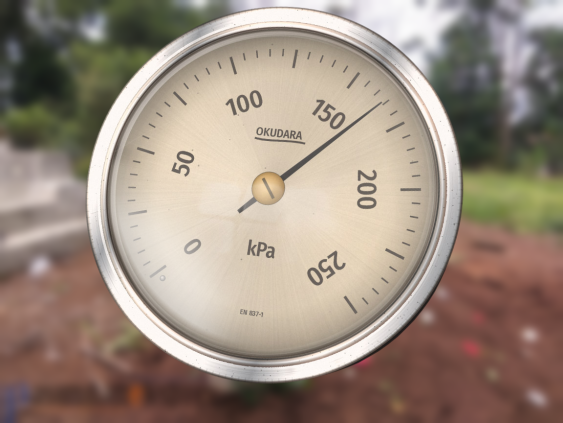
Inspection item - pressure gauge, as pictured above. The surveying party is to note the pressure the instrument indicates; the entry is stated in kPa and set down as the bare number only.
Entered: 165
